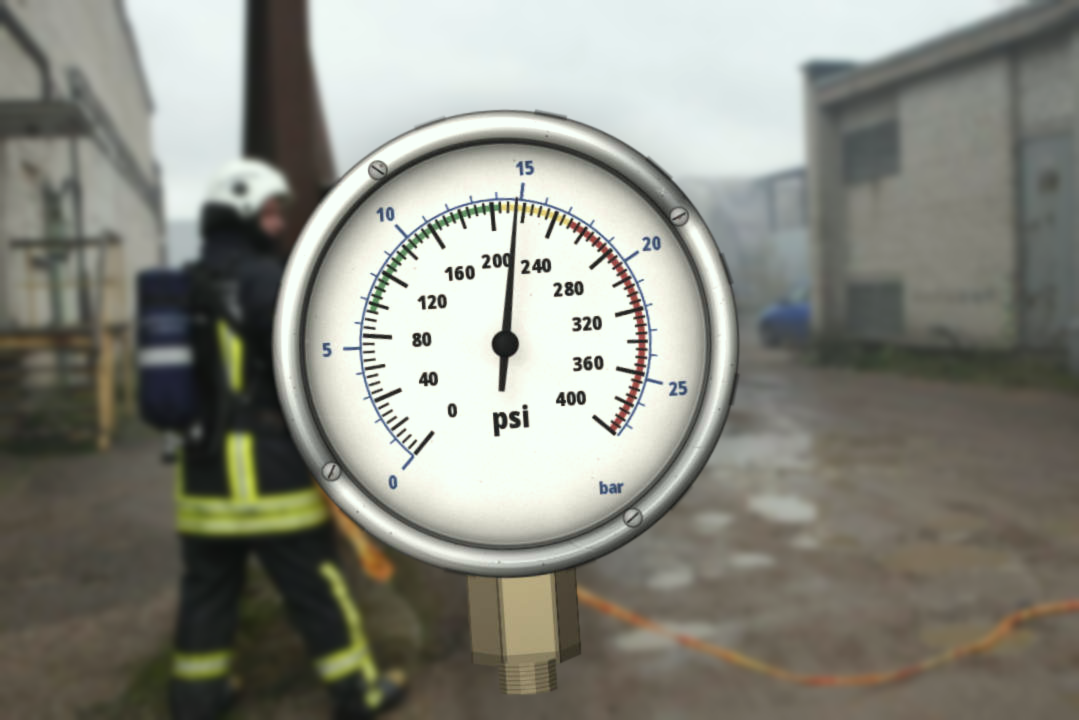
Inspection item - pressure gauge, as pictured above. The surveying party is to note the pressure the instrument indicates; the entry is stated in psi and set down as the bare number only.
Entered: 215
